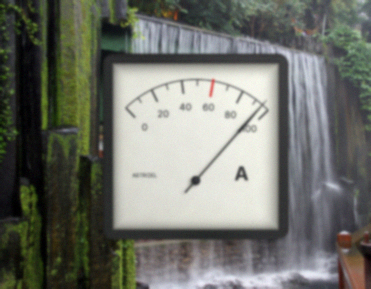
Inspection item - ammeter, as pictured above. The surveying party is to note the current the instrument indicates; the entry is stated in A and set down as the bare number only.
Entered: 95
